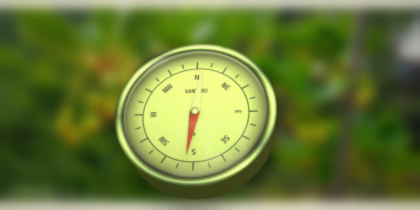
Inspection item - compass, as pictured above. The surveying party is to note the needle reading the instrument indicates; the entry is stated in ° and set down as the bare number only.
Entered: 187.5
